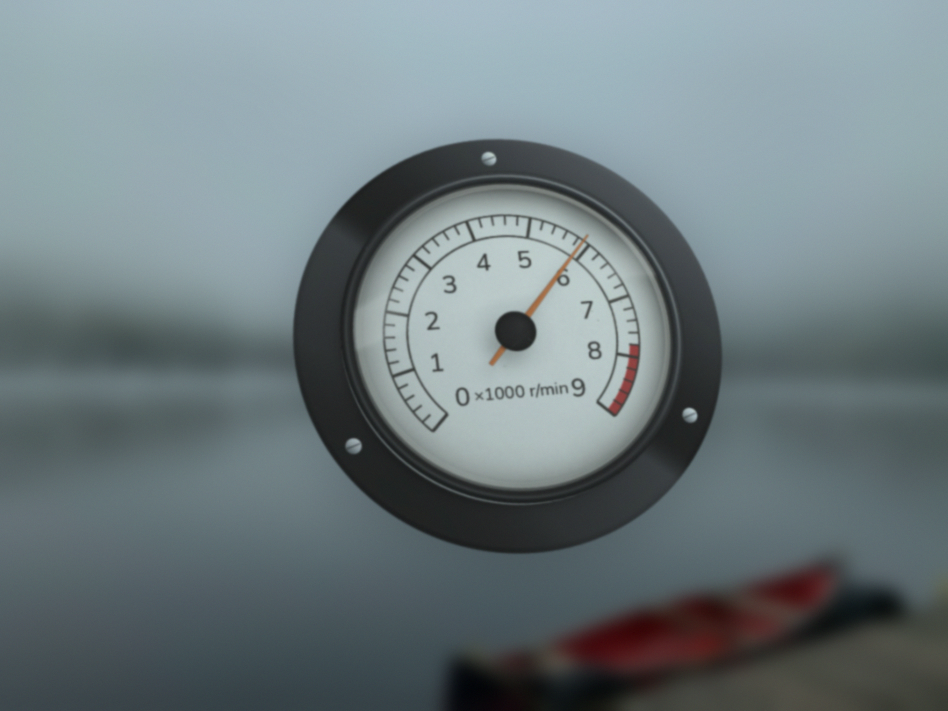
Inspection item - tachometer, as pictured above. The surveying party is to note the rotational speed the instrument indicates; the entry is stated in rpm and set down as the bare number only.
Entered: 5900
